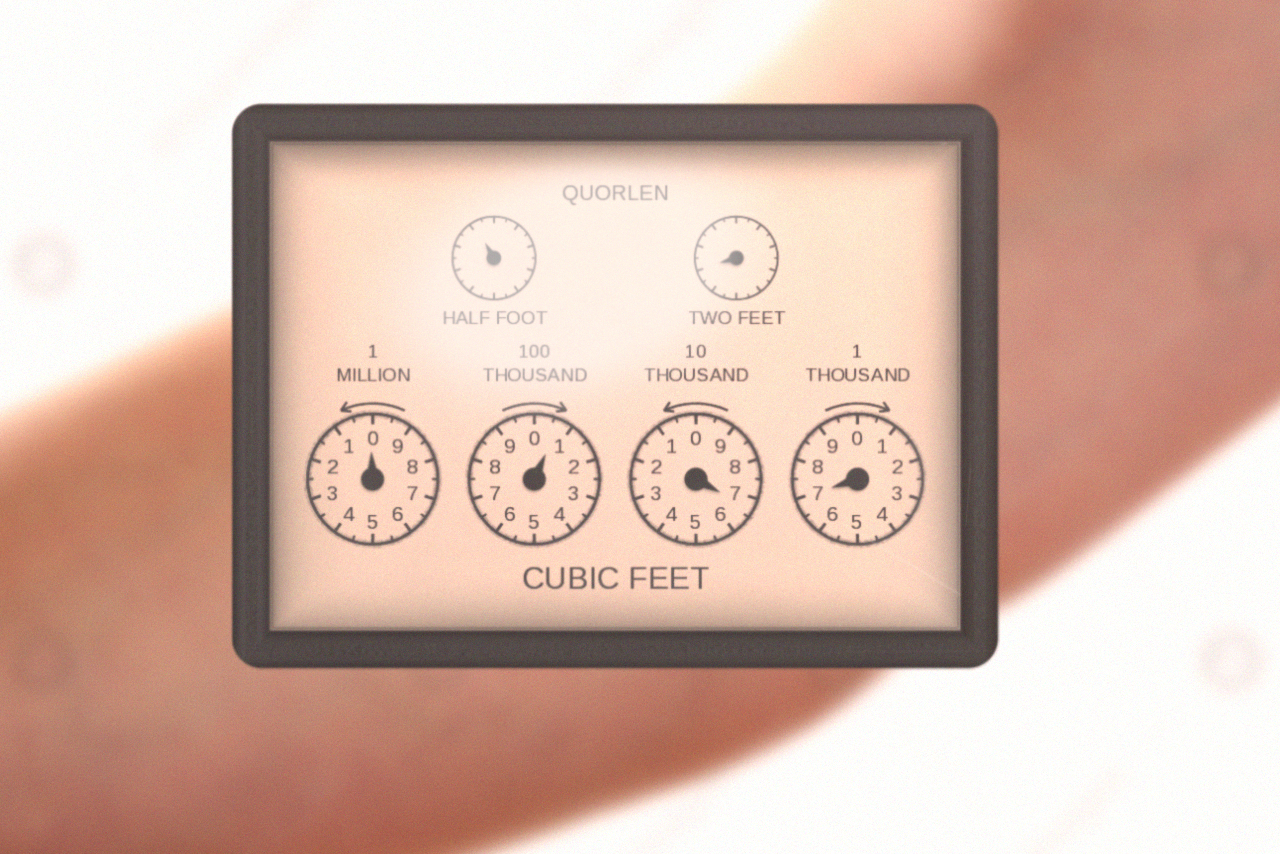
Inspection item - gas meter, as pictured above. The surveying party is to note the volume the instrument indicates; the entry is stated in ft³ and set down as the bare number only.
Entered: 6700
